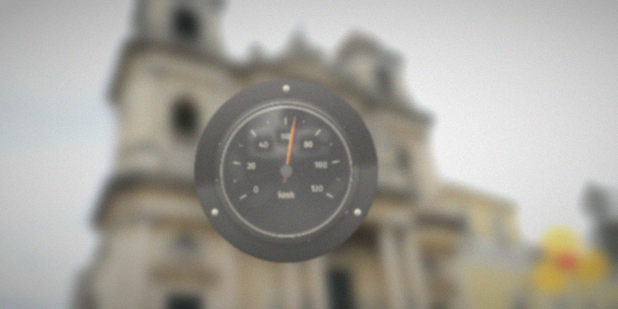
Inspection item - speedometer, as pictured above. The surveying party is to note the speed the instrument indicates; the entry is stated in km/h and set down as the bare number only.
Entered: 65
